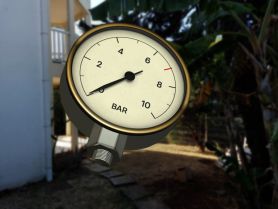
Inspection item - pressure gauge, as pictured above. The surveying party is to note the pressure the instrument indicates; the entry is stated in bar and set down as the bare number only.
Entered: 0
